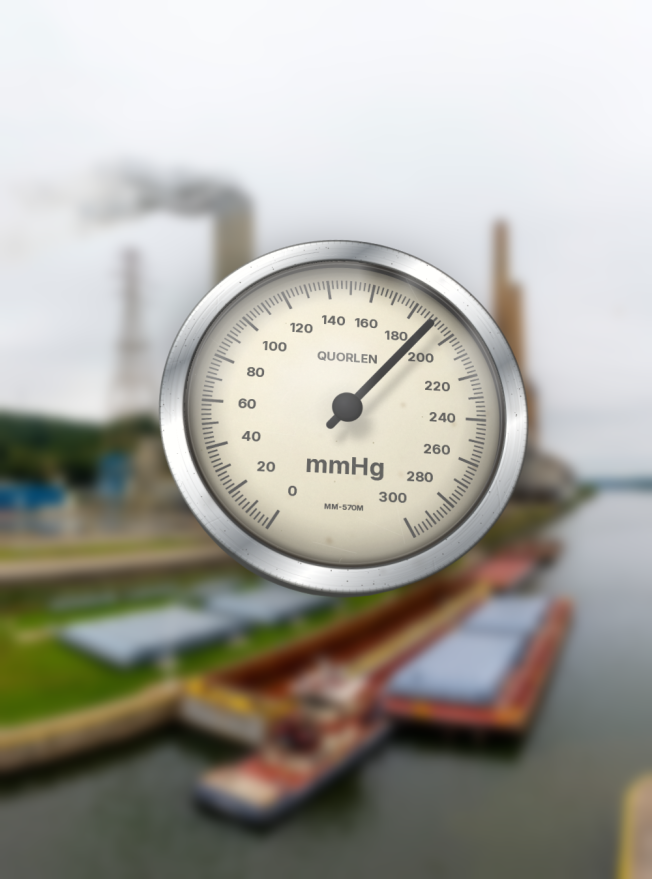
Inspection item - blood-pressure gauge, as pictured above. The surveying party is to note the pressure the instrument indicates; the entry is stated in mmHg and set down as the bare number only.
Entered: 190
